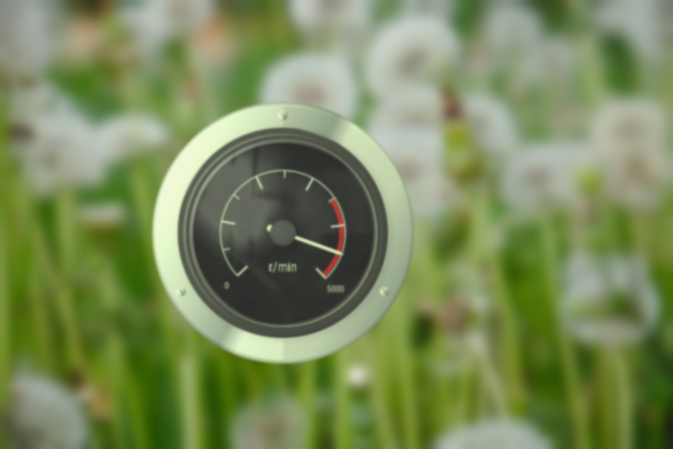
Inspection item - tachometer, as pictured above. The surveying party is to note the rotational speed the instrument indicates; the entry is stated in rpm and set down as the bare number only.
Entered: 4500
